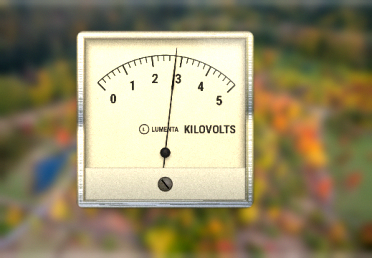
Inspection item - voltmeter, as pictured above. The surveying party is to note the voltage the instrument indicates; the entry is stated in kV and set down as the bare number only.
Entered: 2.8
